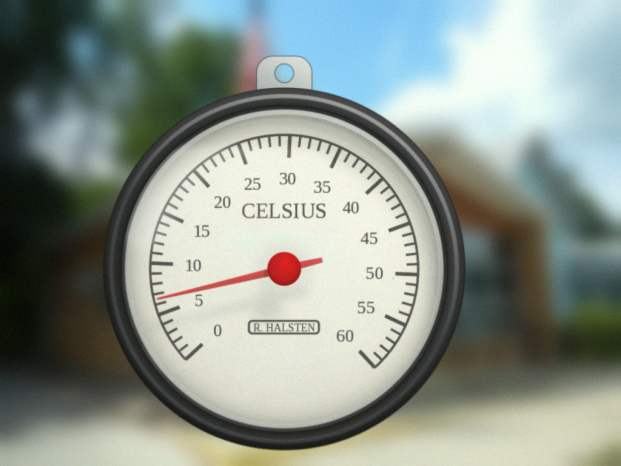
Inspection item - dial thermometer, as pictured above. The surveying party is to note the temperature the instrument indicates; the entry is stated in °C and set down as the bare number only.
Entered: 6.5
